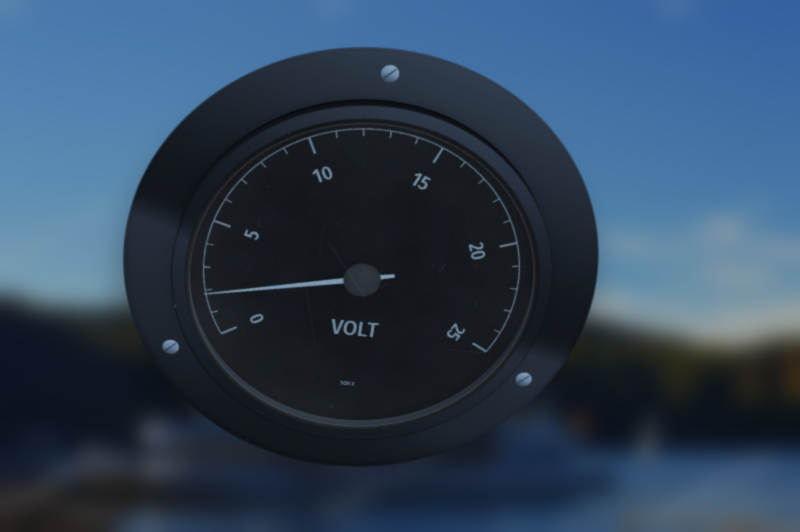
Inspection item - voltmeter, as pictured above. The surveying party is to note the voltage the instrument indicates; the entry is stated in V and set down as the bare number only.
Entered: 2
